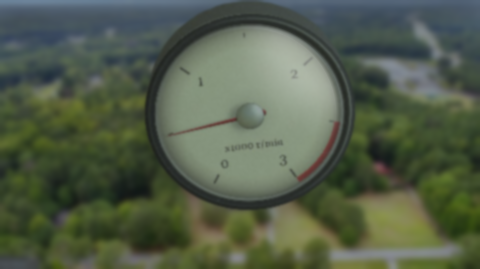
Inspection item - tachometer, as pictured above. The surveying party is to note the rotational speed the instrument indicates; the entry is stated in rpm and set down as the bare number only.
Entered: 500
